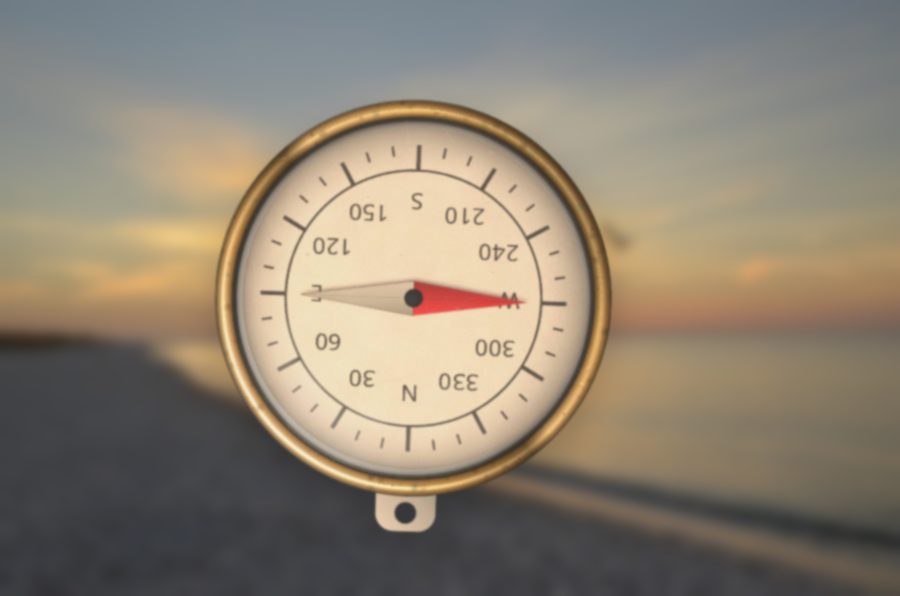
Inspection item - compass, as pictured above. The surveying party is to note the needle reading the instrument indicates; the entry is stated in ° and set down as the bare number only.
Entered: 270
